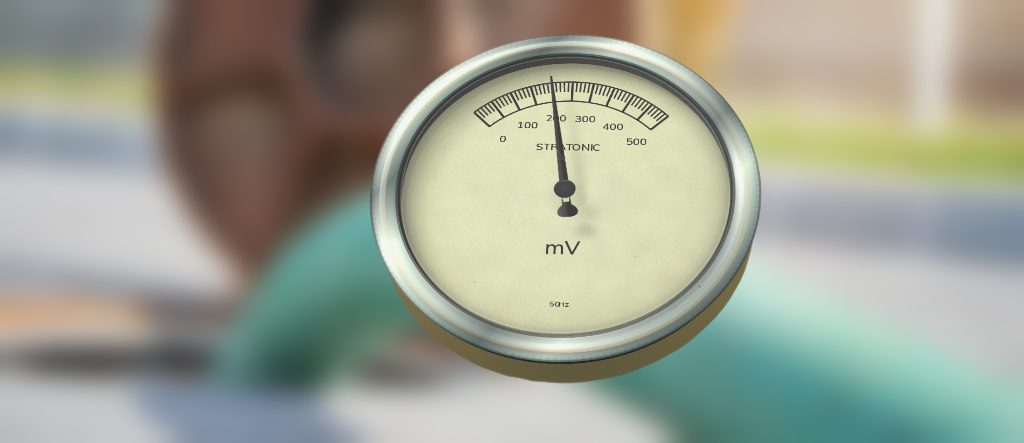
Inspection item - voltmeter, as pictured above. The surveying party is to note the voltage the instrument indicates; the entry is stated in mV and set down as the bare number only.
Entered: 200
